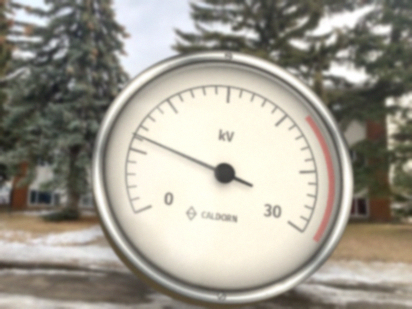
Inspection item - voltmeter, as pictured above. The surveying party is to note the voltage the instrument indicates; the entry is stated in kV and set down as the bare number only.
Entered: 6
